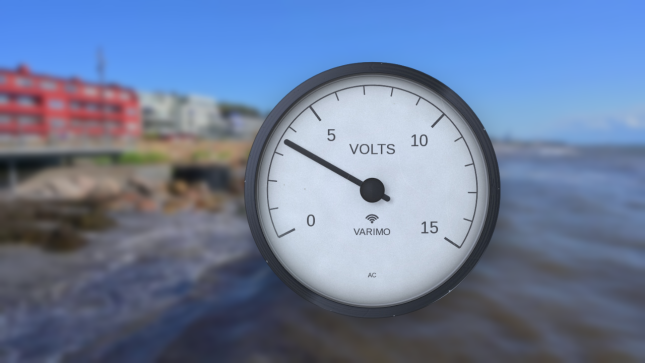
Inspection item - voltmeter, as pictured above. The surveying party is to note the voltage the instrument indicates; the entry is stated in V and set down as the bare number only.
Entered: 3.5
